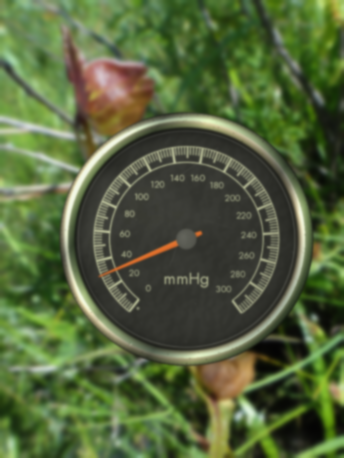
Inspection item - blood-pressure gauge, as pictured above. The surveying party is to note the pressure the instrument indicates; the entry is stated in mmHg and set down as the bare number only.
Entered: 30
